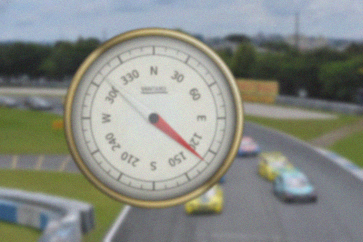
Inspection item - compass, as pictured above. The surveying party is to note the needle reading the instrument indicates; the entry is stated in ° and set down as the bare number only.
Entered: 130
